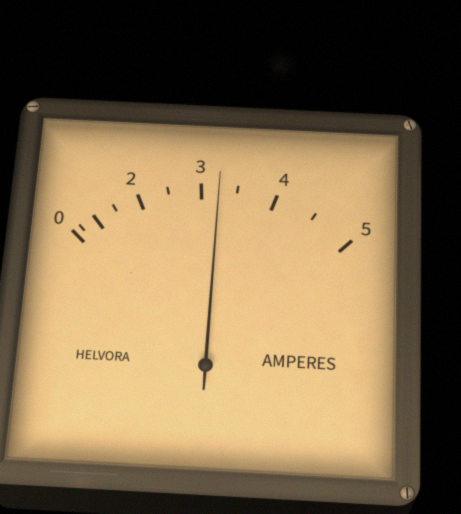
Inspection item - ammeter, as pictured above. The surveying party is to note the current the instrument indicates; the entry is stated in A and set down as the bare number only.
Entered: 3.25
